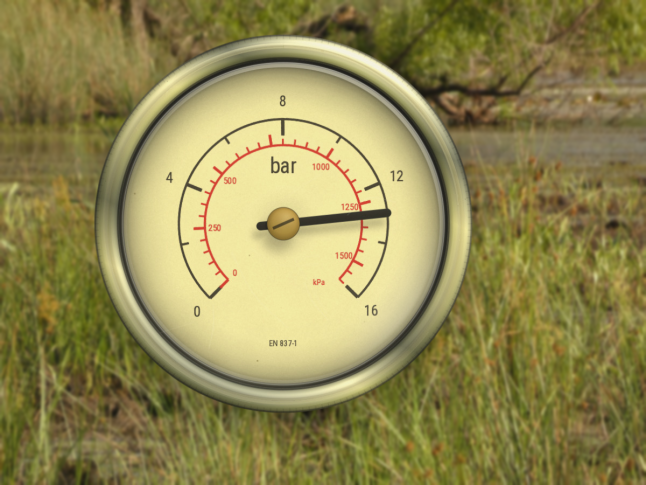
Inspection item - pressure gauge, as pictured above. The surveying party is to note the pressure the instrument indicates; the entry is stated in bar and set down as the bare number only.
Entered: 13
